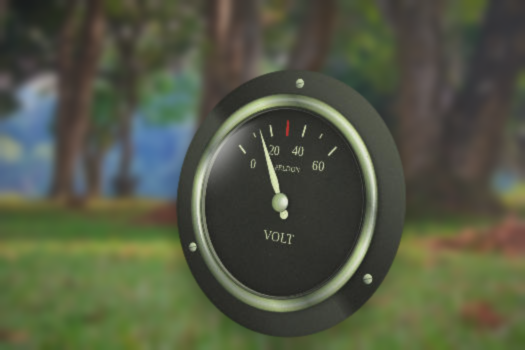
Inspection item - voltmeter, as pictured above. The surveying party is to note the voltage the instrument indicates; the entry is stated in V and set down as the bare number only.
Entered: 15
